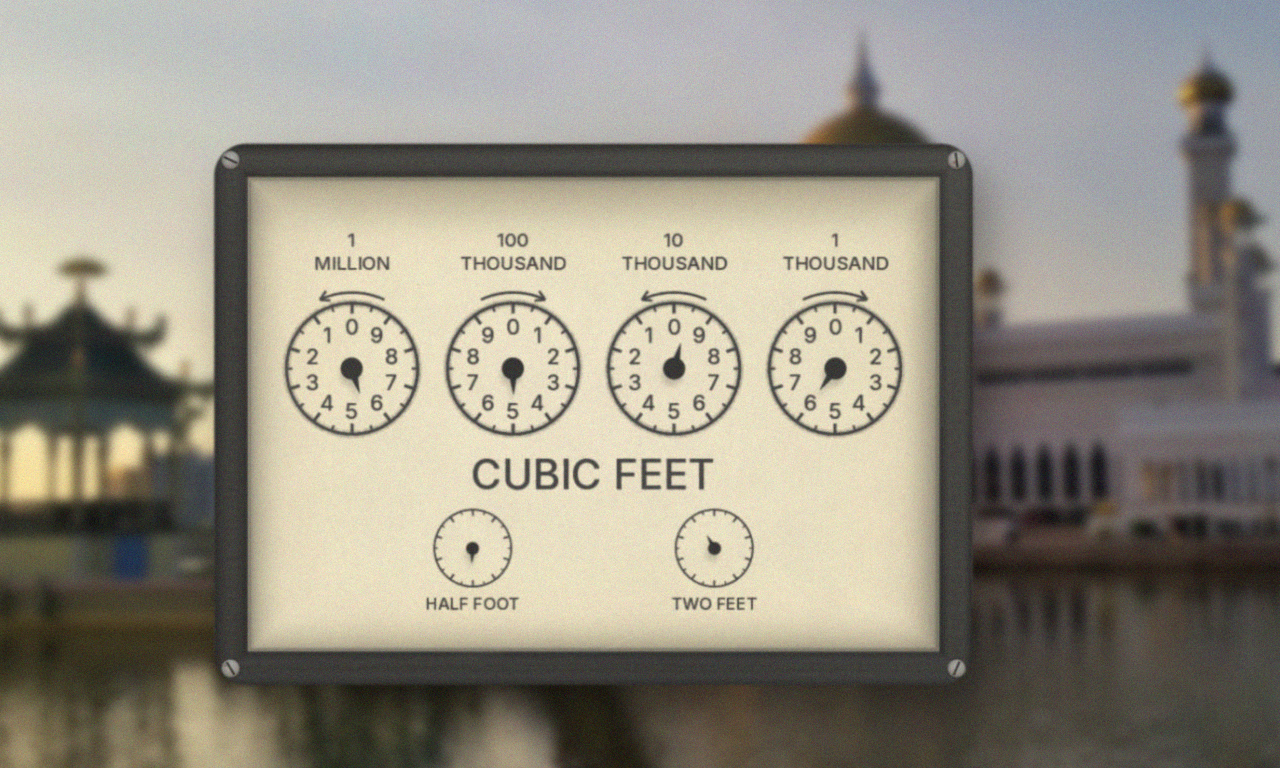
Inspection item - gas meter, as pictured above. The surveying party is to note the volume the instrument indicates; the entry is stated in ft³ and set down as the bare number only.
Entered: 549600
